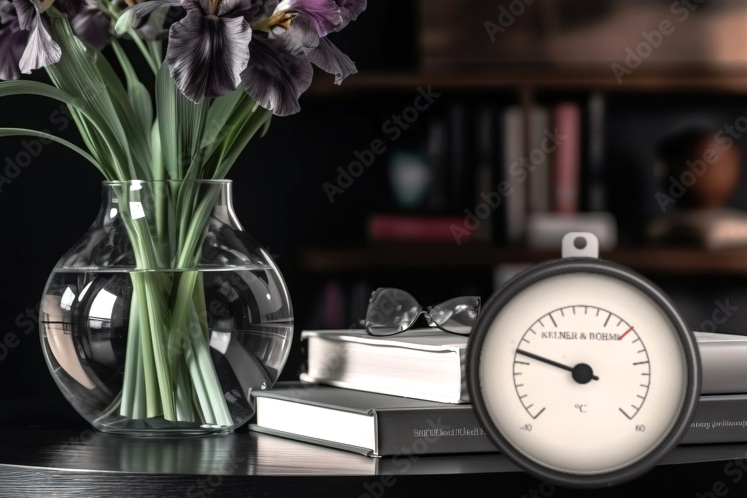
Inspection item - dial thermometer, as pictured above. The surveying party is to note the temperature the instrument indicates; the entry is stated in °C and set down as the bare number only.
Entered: -16
